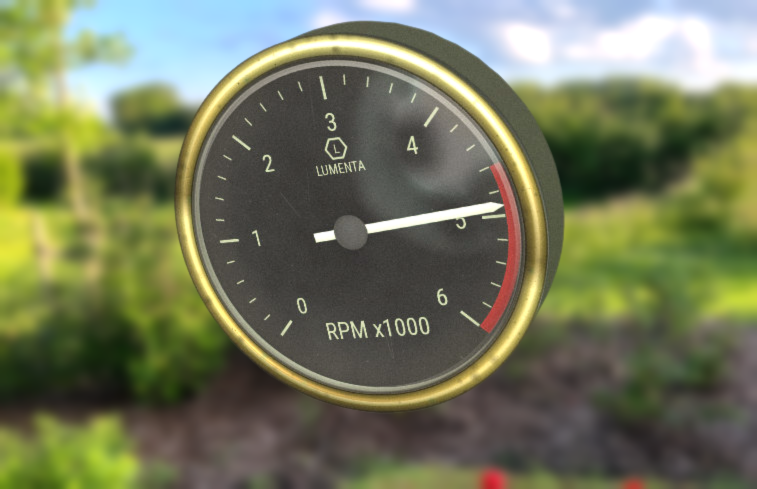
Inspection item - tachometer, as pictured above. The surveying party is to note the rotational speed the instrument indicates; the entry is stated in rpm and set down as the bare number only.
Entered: 4900
